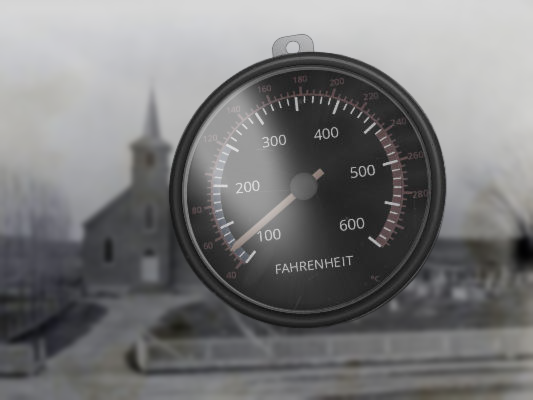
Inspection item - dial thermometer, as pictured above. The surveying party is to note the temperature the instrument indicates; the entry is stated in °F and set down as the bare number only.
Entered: 120
